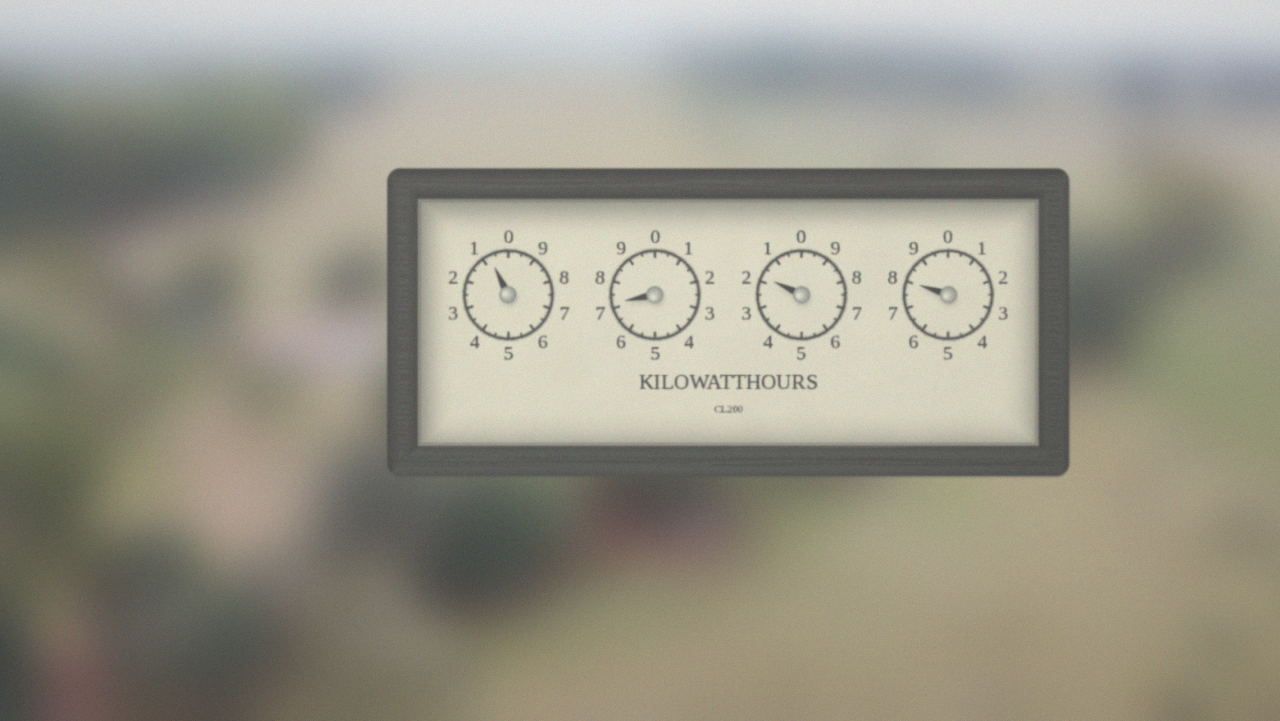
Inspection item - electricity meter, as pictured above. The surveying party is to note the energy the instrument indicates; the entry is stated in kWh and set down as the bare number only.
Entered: 718
